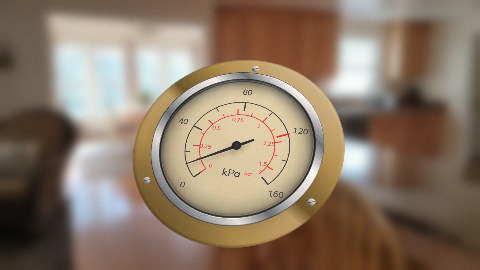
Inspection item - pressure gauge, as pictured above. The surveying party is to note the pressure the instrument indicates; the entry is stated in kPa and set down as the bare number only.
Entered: 10
